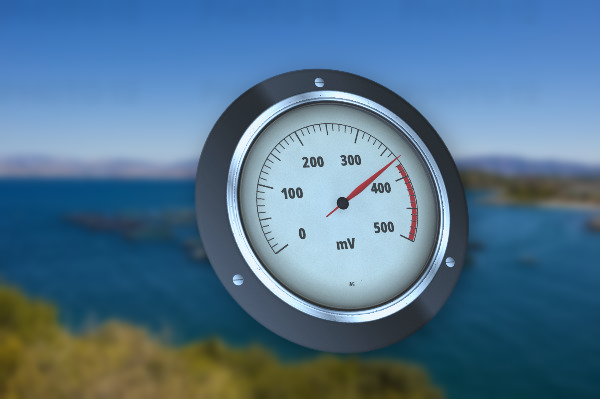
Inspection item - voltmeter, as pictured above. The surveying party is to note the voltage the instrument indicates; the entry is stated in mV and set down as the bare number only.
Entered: 370
